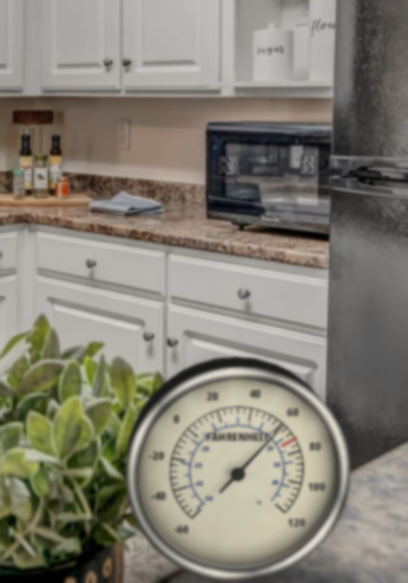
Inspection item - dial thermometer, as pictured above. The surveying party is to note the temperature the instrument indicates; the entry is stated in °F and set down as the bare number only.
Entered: 60
